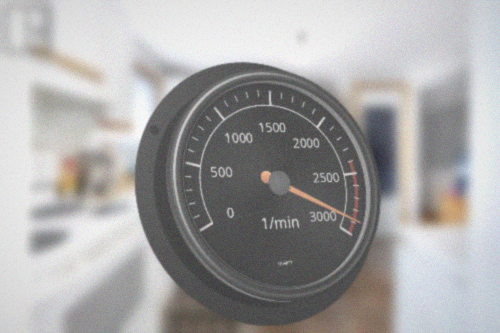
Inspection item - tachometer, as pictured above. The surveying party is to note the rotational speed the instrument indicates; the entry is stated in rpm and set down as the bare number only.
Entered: 2900
